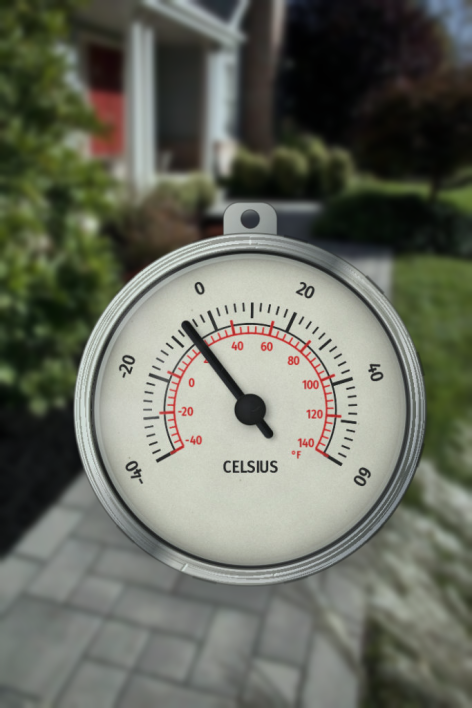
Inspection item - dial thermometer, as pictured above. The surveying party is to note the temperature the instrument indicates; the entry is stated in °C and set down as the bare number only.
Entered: -6
